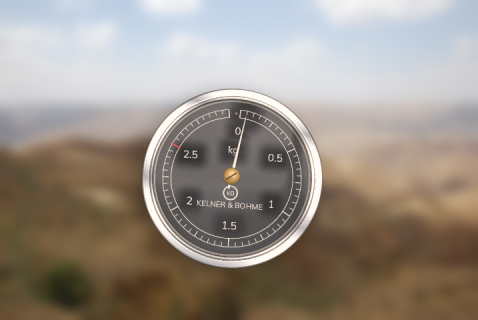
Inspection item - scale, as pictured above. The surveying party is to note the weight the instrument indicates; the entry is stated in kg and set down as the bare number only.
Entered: 0.05
